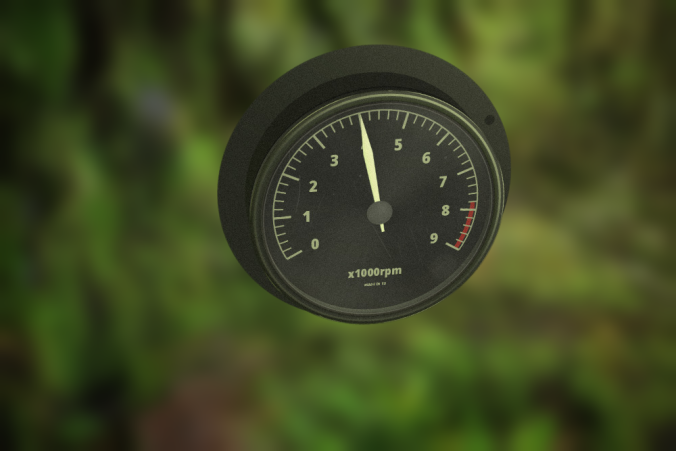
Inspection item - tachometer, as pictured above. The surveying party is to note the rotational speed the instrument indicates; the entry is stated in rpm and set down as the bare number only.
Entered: 4000
